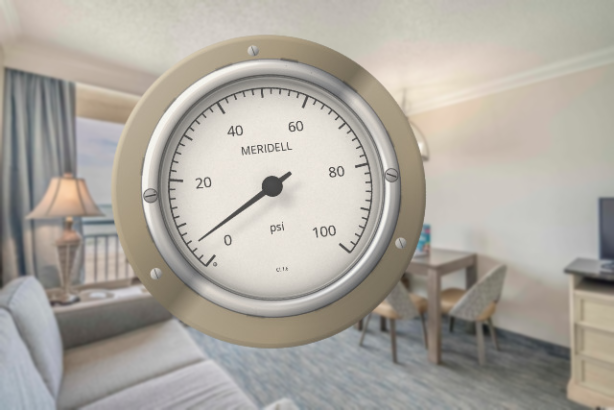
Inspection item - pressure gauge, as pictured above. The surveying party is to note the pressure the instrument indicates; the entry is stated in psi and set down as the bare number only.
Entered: 5
